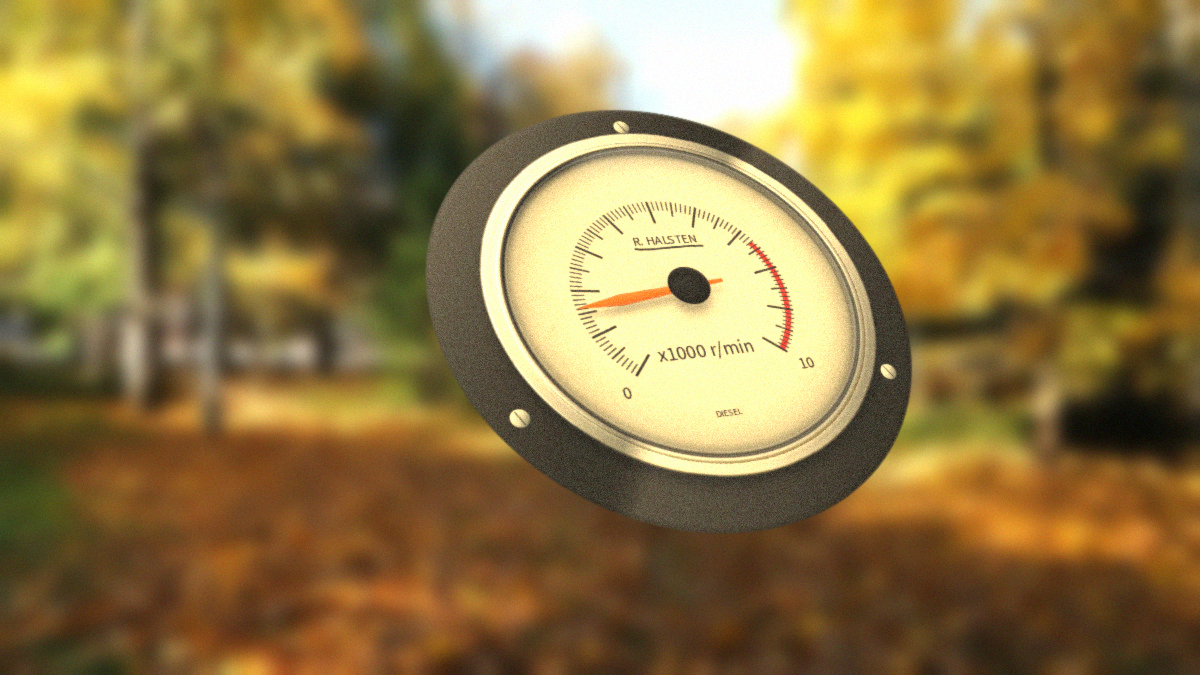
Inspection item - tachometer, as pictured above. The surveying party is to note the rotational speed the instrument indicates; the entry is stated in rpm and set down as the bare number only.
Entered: 1500
